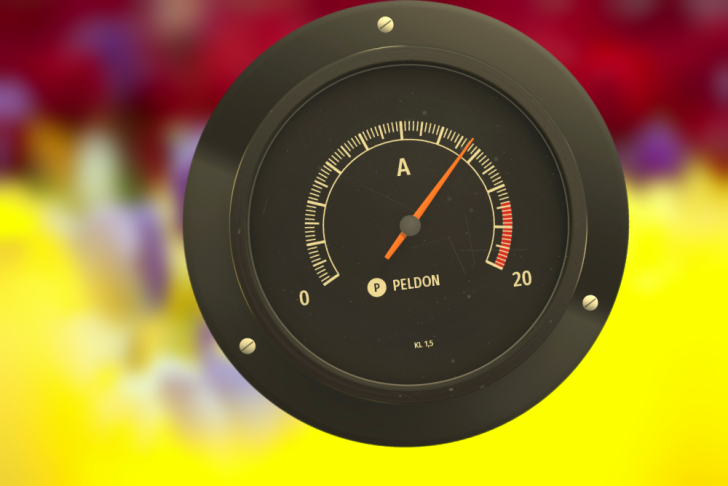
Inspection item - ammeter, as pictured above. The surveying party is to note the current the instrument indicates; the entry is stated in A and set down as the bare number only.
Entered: 13.4
